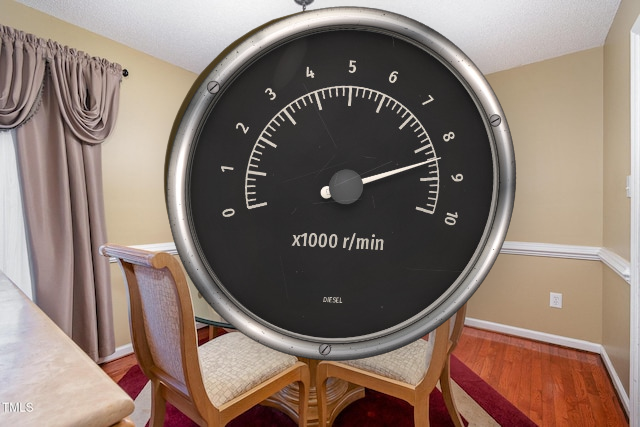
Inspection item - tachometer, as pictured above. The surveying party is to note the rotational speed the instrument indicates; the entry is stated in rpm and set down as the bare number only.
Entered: 8400
